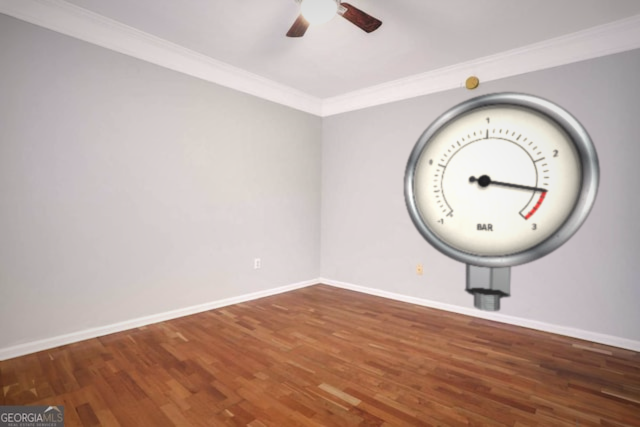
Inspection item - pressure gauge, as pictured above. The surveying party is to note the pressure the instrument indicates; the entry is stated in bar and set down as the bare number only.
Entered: 2.5
